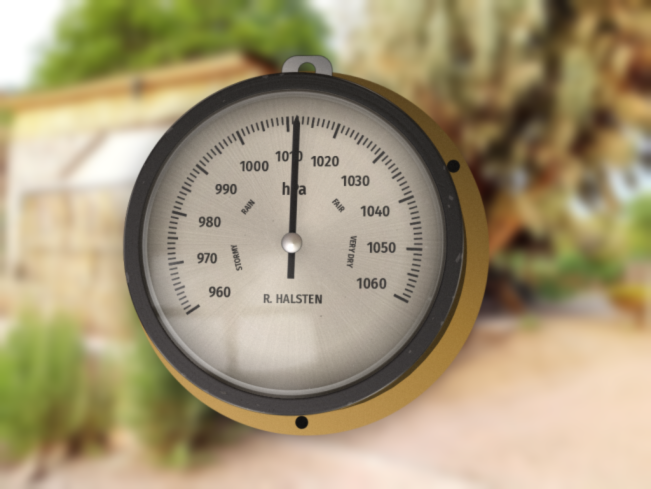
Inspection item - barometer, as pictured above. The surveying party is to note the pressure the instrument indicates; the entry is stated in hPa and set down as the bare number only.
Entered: 1012
